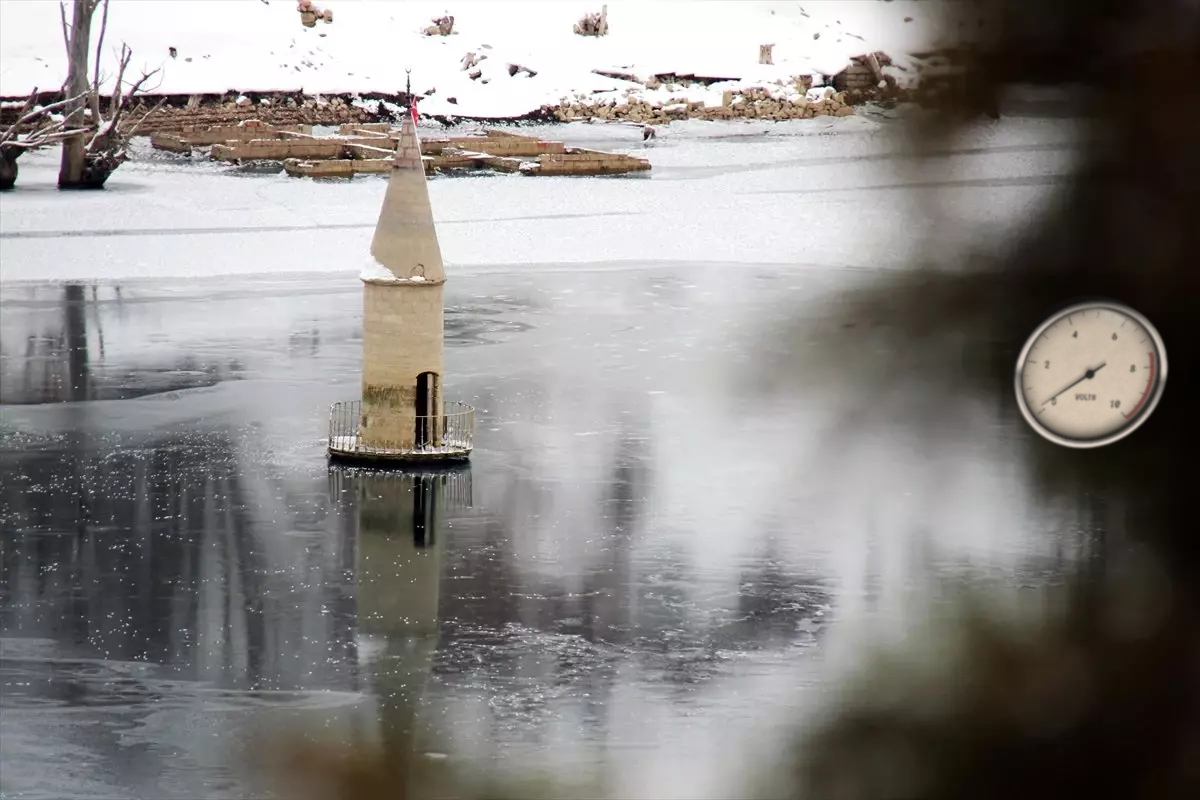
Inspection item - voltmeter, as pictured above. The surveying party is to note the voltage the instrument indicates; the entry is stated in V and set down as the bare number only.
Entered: 0.25
